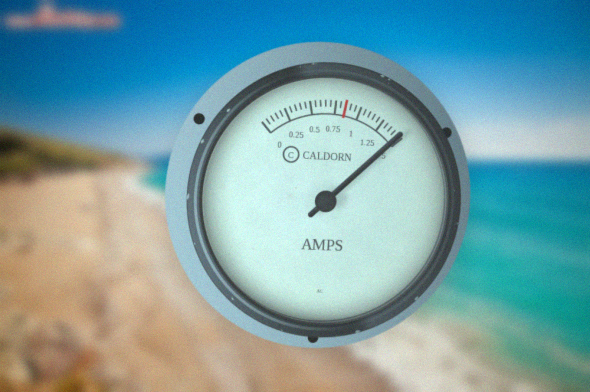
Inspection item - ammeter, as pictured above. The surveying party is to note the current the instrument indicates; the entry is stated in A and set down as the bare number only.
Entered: 1.45
